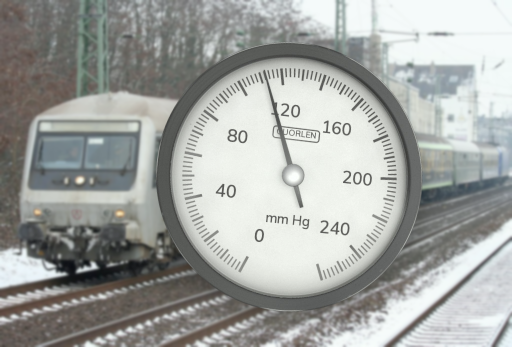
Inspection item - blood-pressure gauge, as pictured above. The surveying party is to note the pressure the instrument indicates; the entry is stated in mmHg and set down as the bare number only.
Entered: 112
